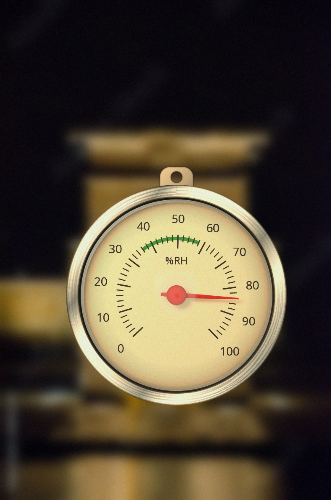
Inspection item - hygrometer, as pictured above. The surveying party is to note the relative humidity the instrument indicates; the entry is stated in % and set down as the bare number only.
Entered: 84
